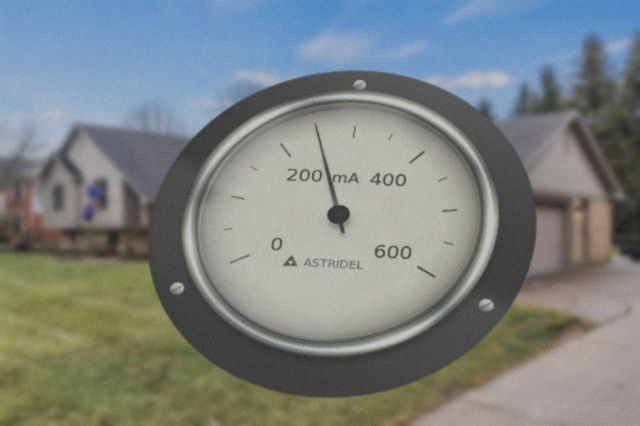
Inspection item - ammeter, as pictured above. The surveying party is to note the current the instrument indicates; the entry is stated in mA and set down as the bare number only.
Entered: 250
